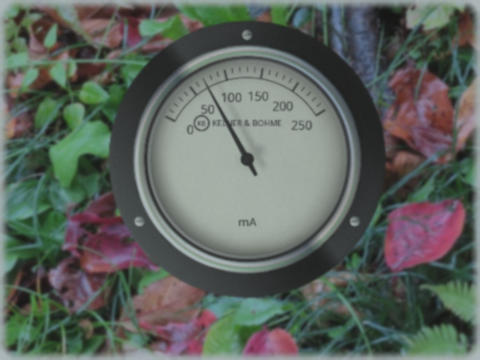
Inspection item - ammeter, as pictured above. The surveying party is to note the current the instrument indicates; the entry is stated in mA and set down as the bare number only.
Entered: 70
